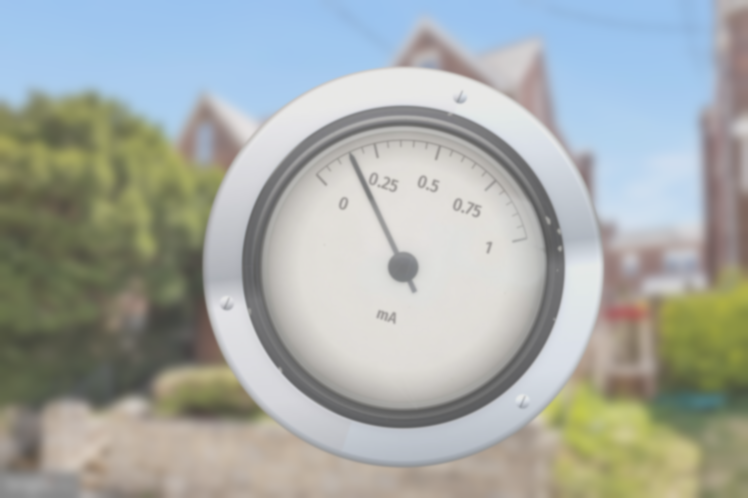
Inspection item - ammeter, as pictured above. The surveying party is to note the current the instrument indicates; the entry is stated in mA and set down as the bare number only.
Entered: 0.15
